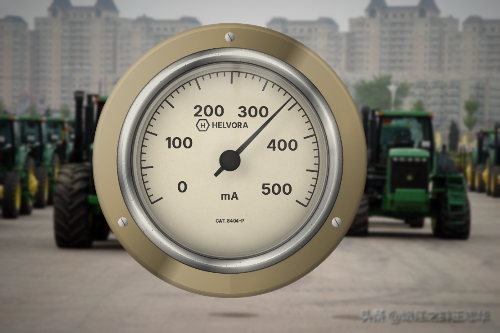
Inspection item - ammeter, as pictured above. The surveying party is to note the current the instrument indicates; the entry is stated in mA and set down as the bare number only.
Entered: 340
